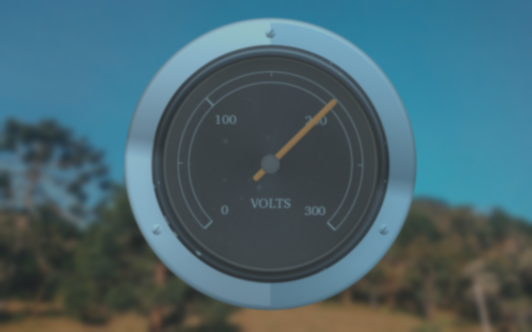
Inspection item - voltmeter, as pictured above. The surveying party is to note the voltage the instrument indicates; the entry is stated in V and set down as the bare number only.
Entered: 200
